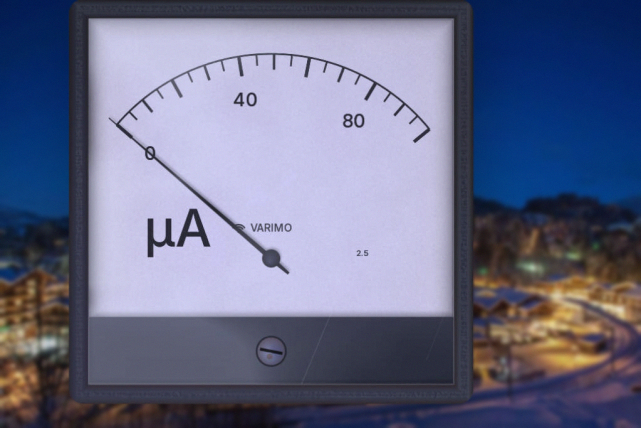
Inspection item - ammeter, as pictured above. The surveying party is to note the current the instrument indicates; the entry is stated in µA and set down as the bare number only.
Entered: 0
